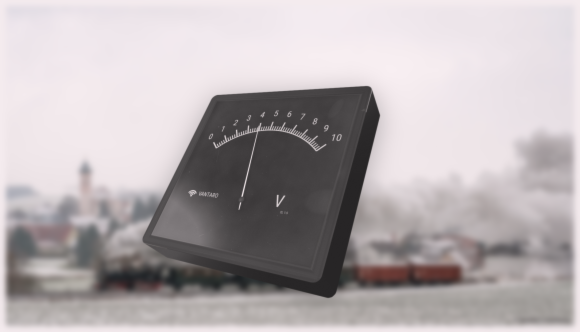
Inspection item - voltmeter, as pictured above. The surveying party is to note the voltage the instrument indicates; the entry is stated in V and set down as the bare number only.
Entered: 4
